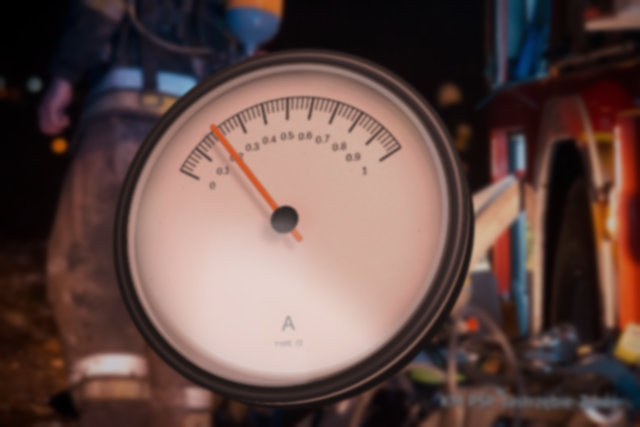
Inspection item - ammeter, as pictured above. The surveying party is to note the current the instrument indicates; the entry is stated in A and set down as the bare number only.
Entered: 0.2
